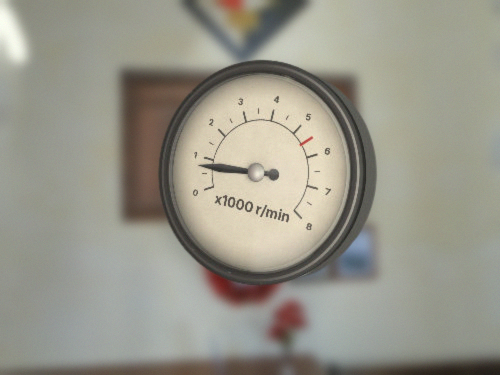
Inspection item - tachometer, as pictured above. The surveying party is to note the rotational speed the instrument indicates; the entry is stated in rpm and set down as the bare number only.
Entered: 750
